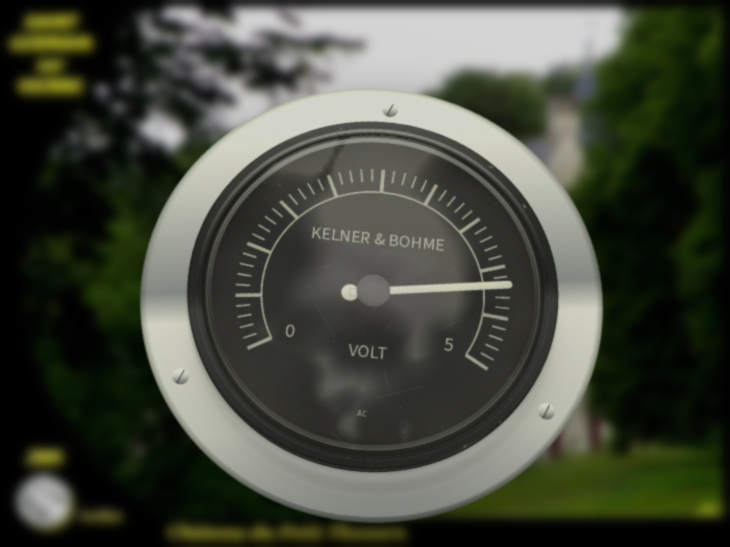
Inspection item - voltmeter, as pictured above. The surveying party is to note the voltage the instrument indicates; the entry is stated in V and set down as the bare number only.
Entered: 4.2
